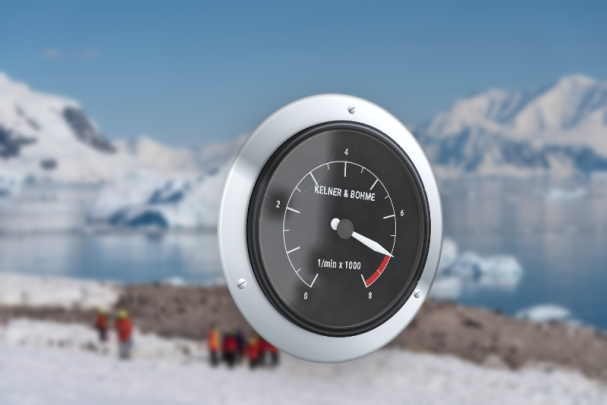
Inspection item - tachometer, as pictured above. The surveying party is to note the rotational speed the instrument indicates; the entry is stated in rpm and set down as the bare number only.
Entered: 7000
